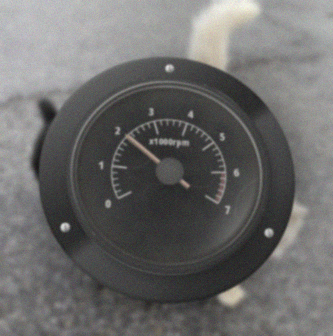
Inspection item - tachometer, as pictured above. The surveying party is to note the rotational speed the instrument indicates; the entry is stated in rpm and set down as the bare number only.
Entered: 2000
